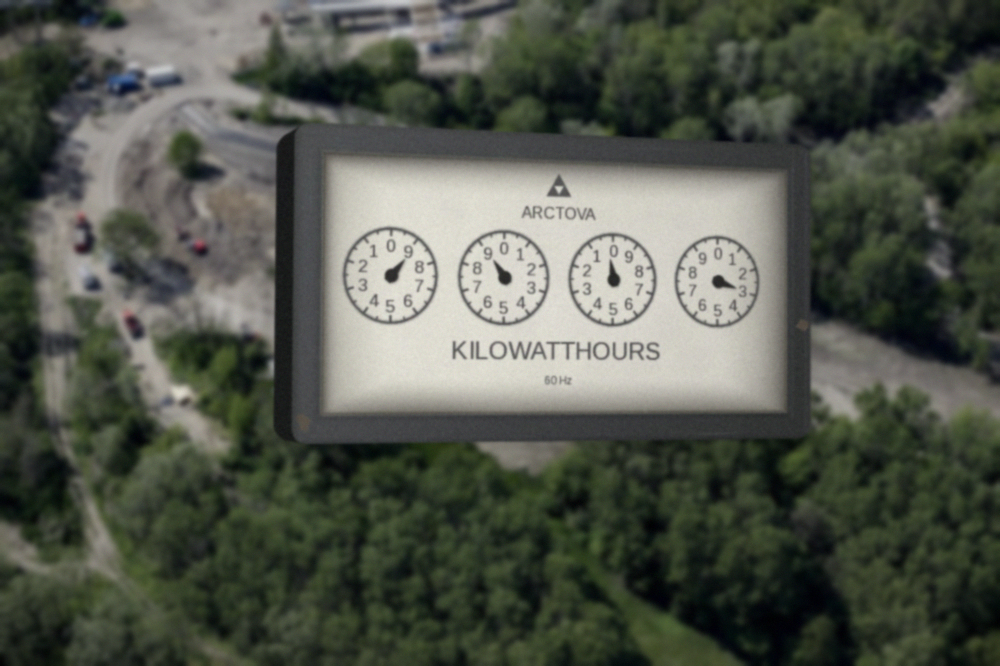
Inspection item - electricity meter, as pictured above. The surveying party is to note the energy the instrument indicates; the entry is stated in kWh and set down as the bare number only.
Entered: 8903
